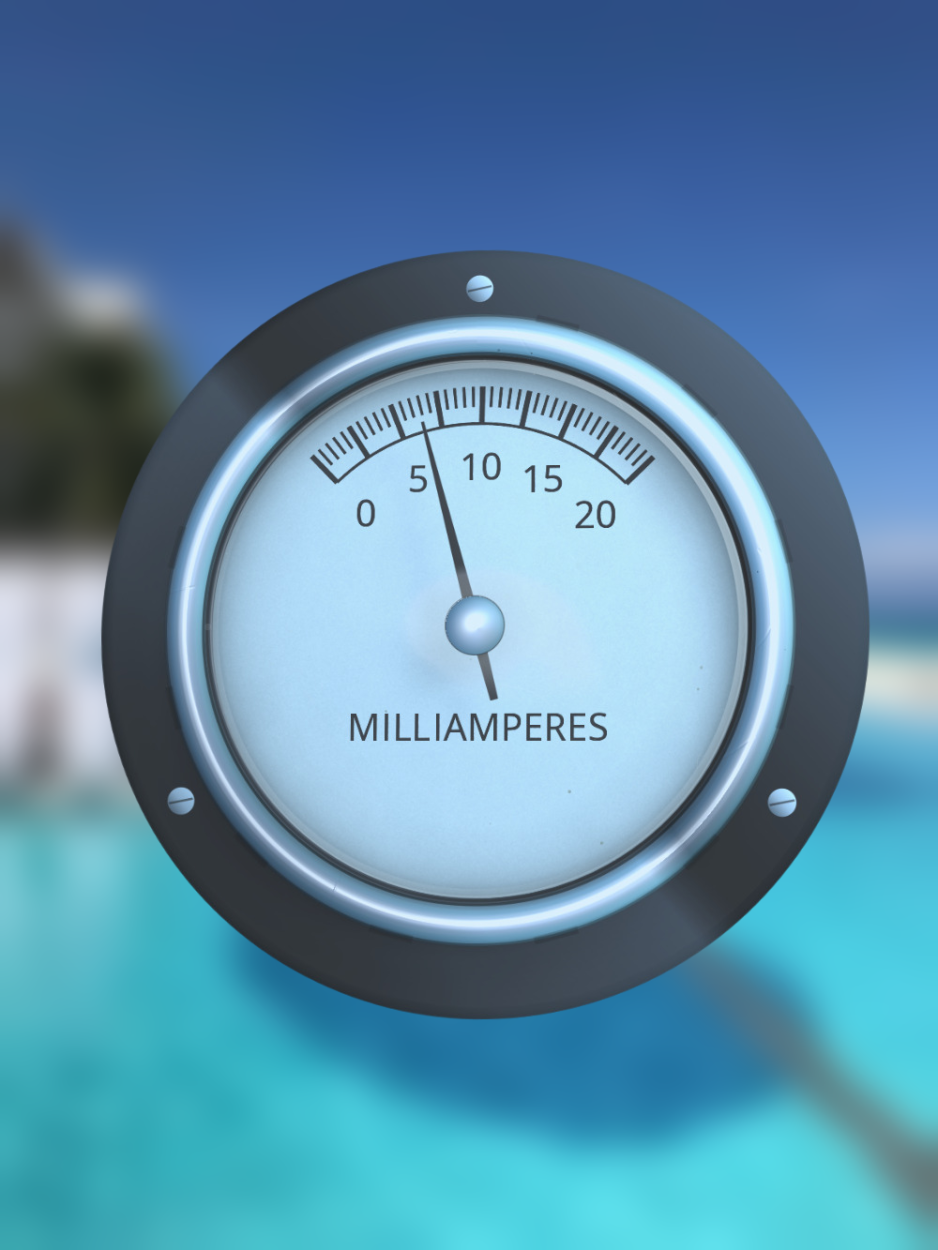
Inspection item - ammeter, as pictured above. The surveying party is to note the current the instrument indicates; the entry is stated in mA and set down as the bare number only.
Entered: 6.5
